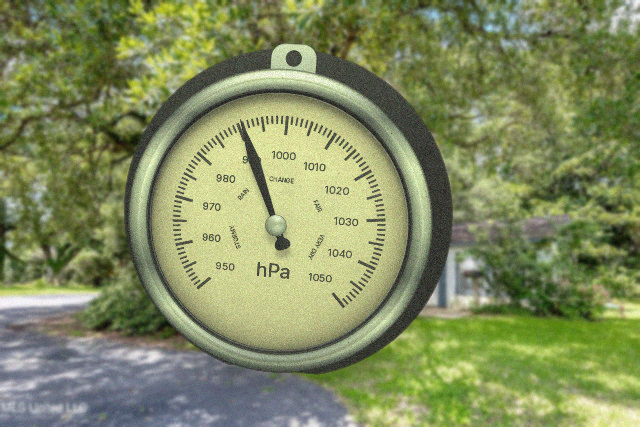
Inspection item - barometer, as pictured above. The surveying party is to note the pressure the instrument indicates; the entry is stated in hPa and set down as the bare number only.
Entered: 991
